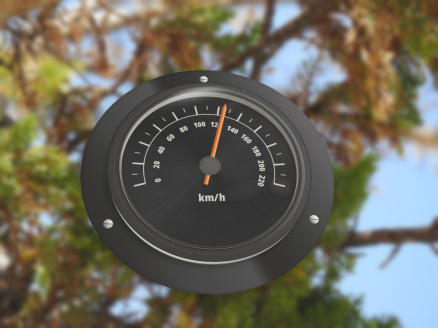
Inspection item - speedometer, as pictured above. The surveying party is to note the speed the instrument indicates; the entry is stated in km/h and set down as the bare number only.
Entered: 125
